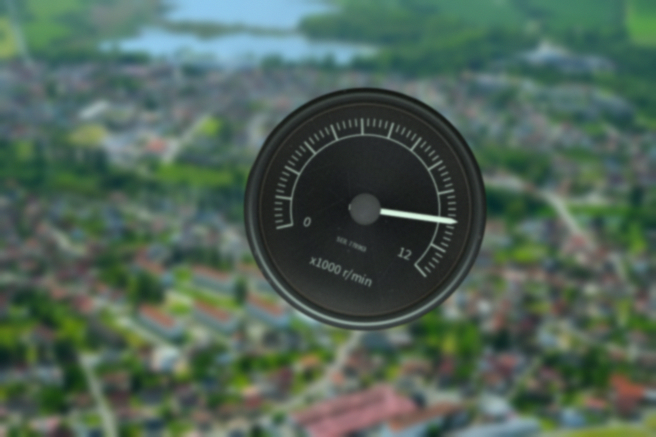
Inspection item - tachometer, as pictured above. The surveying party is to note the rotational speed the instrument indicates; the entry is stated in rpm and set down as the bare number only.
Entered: 10000
